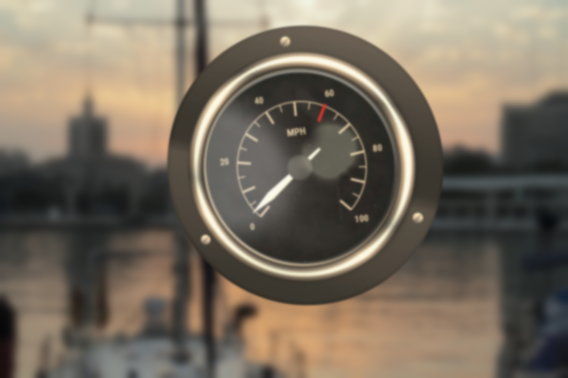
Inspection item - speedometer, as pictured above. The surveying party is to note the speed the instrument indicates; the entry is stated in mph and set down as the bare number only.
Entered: 2.5
